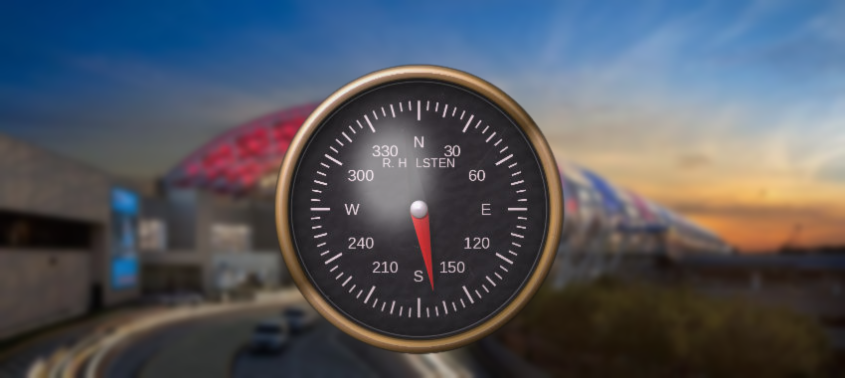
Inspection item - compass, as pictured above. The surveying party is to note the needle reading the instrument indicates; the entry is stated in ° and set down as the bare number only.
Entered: 170
